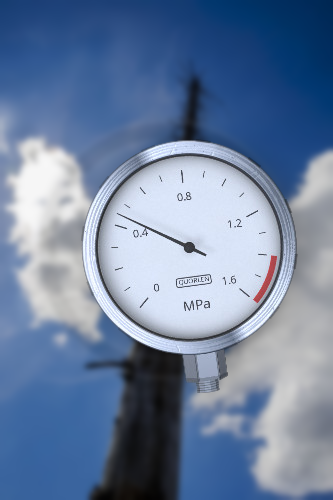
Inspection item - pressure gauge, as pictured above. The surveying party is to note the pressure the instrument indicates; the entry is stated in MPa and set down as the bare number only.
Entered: 0.45
